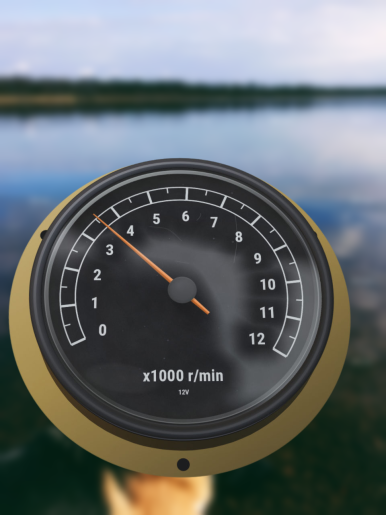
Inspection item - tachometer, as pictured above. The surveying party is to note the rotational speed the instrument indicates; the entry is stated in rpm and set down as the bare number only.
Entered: 3500
